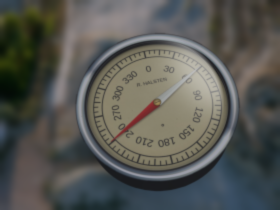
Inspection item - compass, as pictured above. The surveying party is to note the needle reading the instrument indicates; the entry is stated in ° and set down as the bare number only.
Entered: 240
